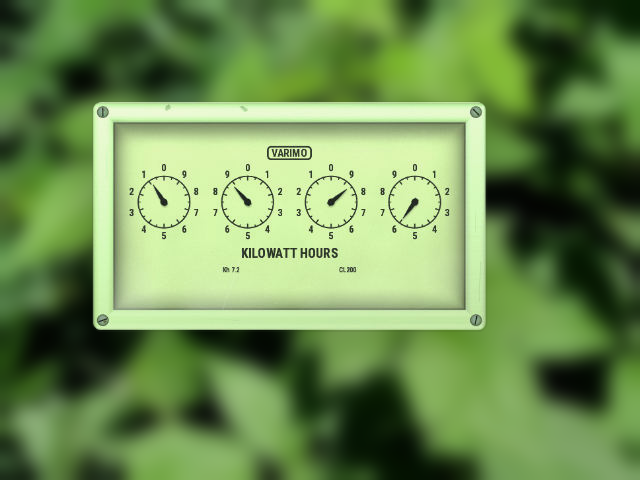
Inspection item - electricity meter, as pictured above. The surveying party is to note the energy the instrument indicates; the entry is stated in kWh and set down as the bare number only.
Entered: 886
